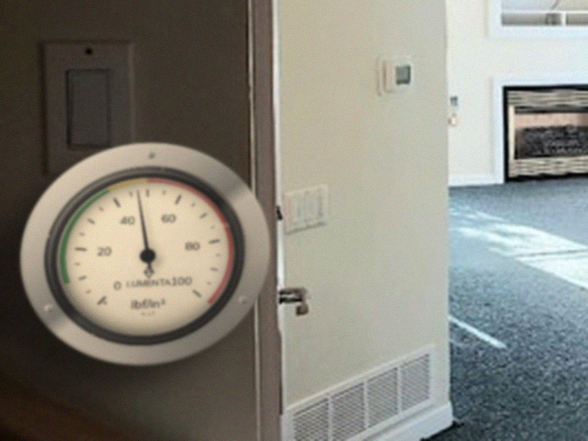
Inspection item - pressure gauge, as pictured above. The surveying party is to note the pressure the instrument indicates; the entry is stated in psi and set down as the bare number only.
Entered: 47.5
